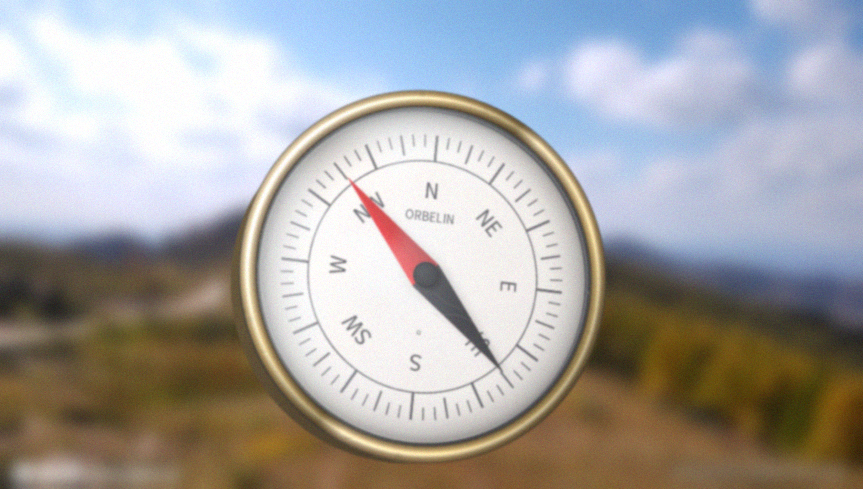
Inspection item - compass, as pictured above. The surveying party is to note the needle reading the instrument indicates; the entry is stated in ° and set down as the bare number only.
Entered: 315
